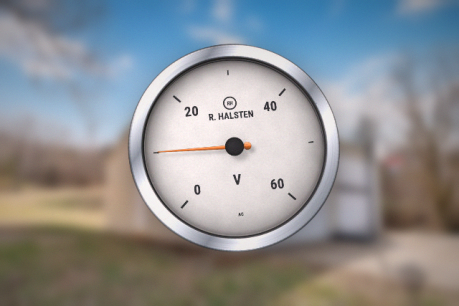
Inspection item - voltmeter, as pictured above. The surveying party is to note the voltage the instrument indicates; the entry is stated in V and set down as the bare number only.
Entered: 10
